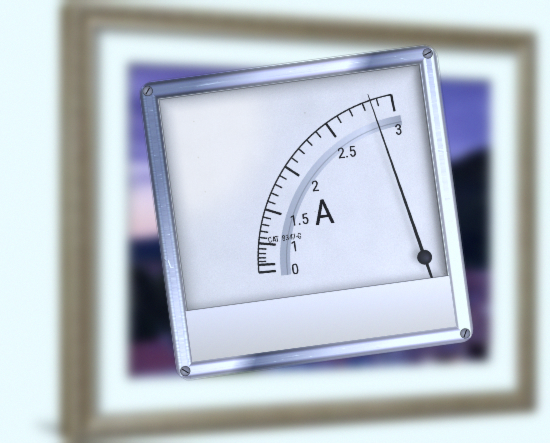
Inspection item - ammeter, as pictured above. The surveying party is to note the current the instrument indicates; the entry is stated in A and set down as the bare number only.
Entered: 2.85
